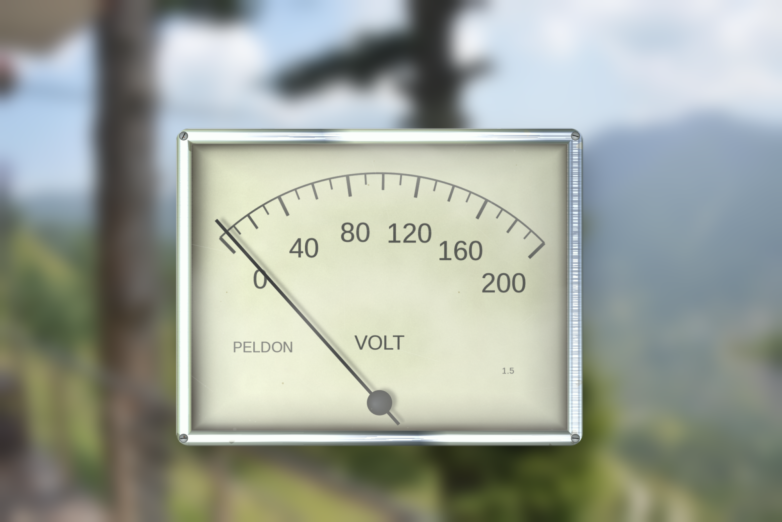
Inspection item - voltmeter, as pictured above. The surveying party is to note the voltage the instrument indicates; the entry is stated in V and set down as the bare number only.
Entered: 5
